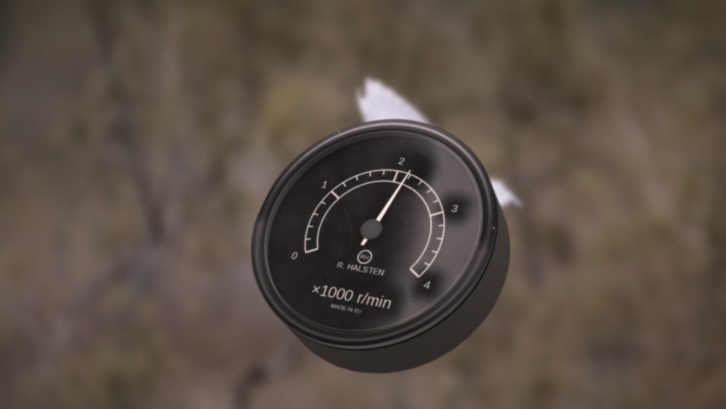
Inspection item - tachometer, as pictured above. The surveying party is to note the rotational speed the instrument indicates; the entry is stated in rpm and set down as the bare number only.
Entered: 2200
